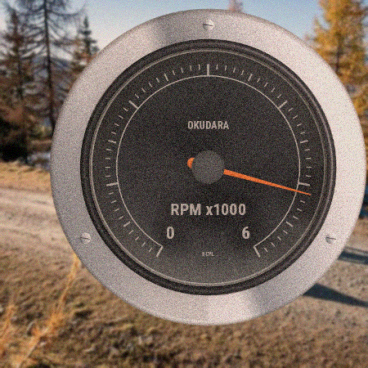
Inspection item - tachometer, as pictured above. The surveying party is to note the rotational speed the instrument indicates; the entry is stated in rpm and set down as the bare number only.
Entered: 5100
